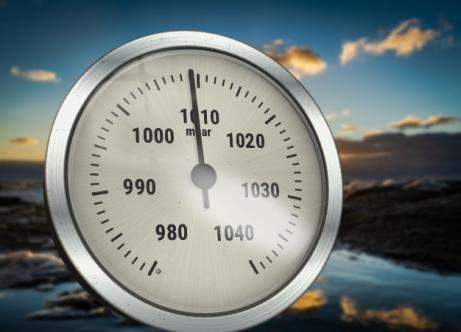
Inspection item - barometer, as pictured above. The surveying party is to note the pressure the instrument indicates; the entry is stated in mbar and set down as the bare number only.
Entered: 1009
